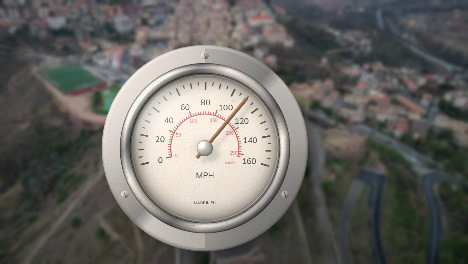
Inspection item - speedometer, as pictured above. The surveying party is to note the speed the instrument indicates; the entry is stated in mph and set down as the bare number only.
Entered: 110
